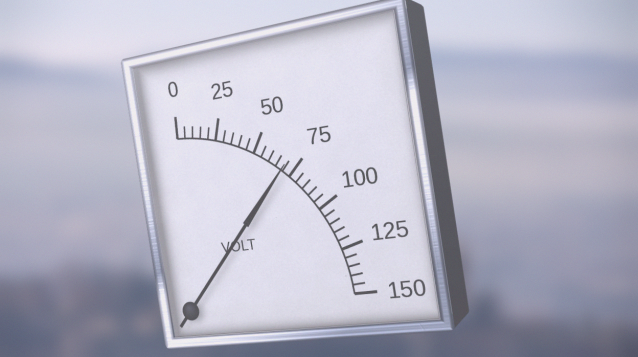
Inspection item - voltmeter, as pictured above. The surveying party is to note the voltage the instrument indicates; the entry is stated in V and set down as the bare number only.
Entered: 70
